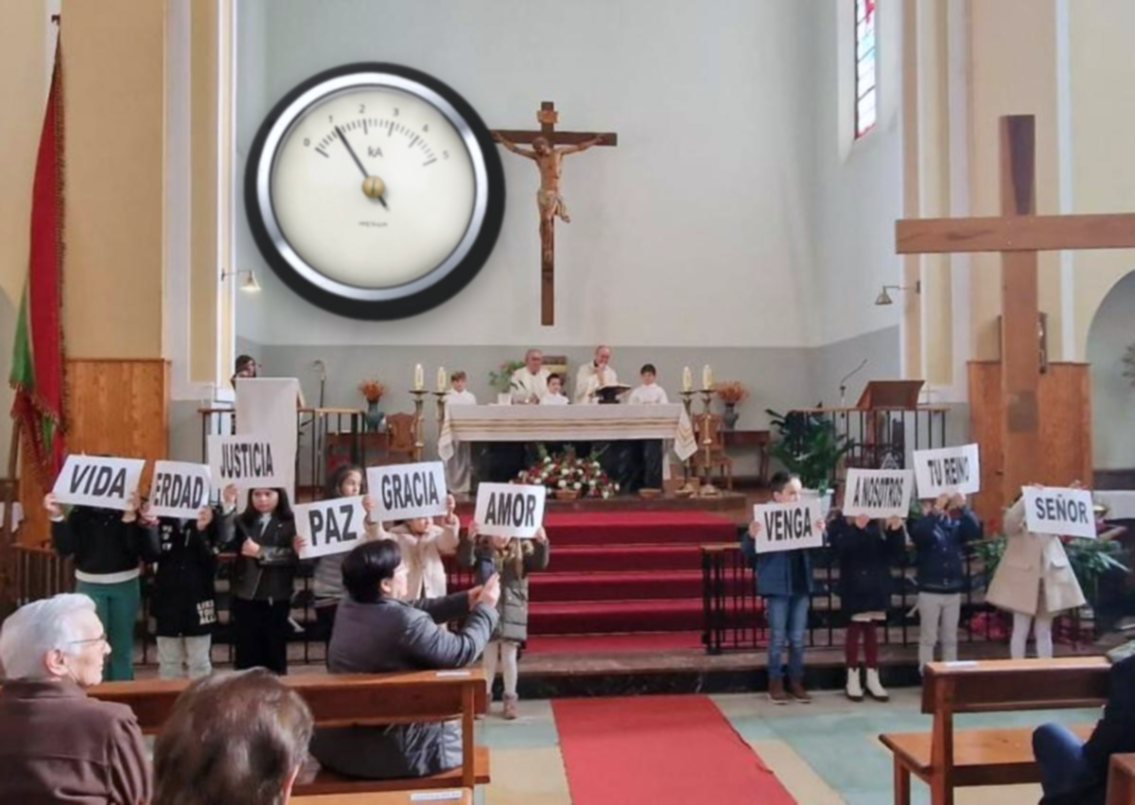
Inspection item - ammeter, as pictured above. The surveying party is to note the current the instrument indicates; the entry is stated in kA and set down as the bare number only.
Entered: 1
